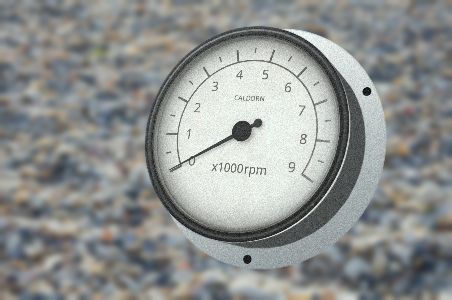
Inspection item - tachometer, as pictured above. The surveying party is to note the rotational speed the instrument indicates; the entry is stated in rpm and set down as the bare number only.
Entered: 0
